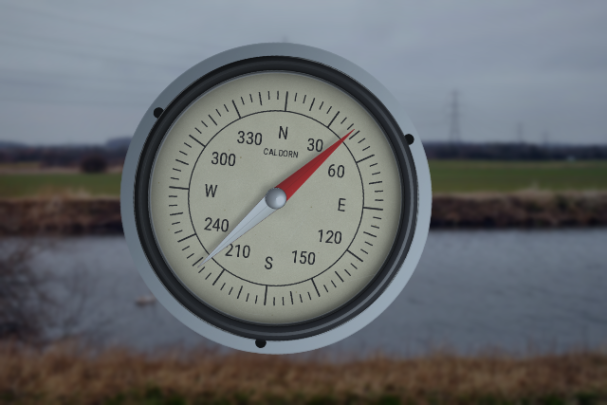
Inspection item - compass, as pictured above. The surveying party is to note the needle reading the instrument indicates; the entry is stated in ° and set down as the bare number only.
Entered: 42.5
